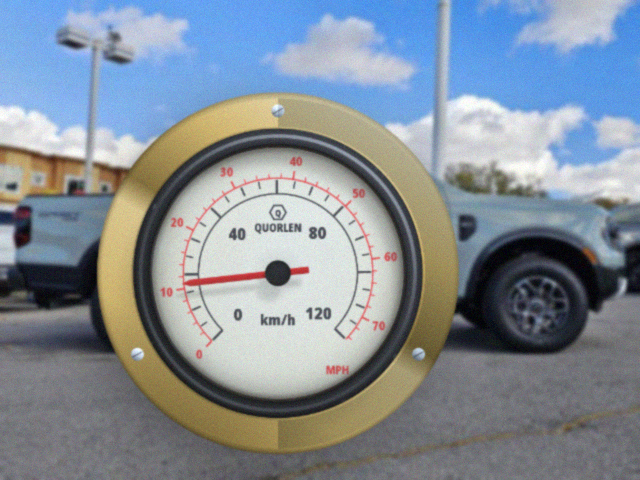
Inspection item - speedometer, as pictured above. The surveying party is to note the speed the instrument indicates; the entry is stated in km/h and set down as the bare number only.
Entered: 17.5
